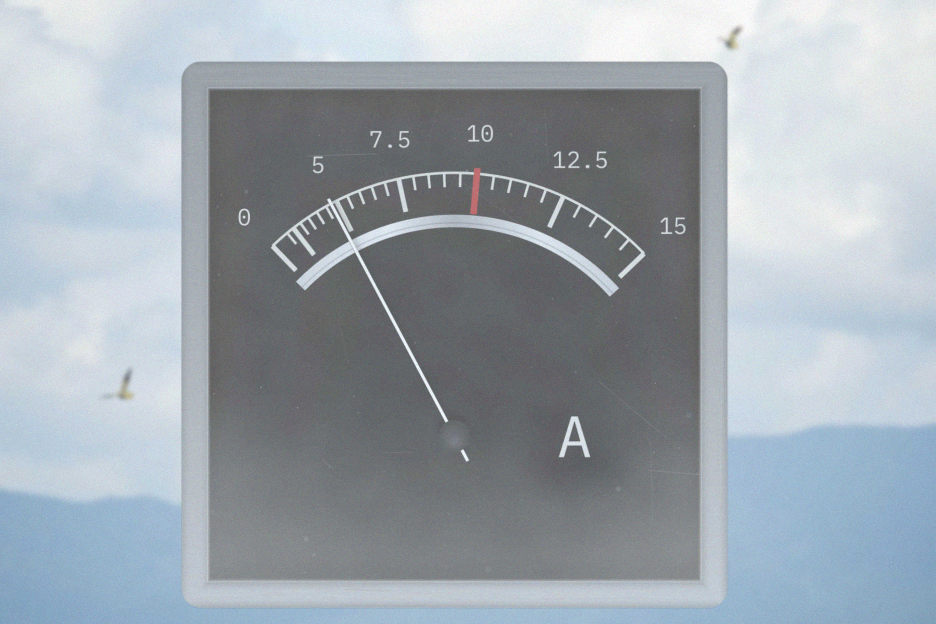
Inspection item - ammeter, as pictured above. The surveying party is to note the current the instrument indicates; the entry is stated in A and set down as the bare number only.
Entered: 4.75
